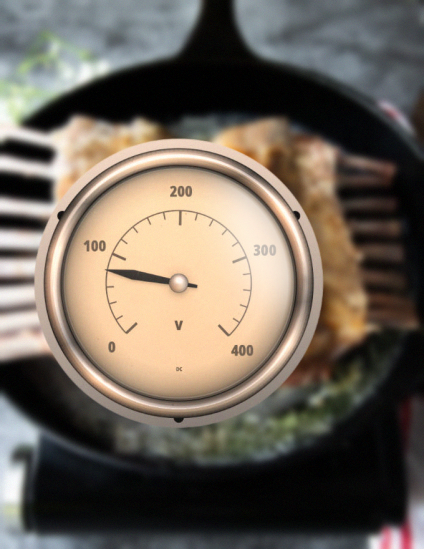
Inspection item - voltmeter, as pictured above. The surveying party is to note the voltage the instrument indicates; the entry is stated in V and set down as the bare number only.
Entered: 80
